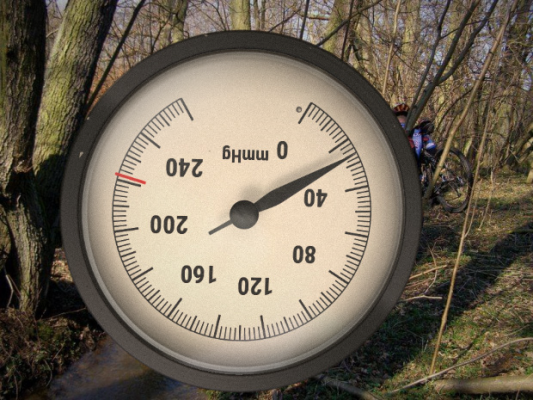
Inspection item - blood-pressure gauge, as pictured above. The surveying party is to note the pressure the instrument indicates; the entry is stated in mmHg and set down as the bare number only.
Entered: 26
